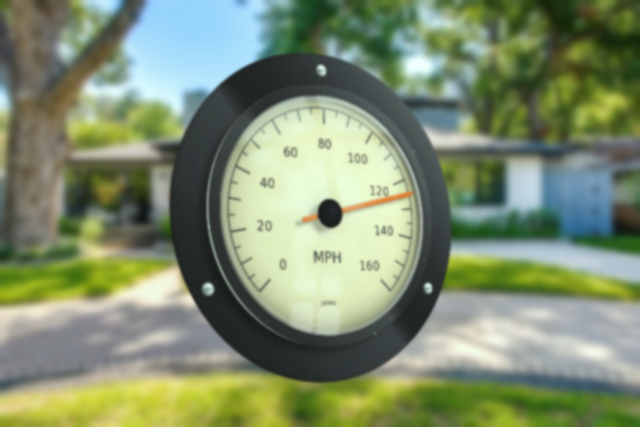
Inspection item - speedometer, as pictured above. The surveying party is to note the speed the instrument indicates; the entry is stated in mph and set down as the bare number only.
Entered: 125
